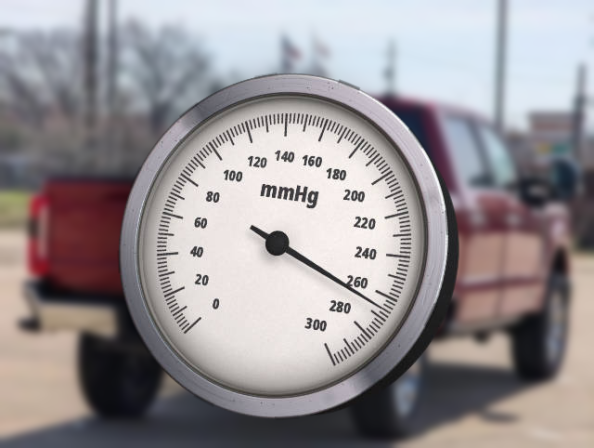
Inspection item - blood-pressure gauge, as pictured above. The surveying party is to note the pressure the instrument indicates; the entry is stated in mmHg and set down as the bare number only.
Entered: 266
